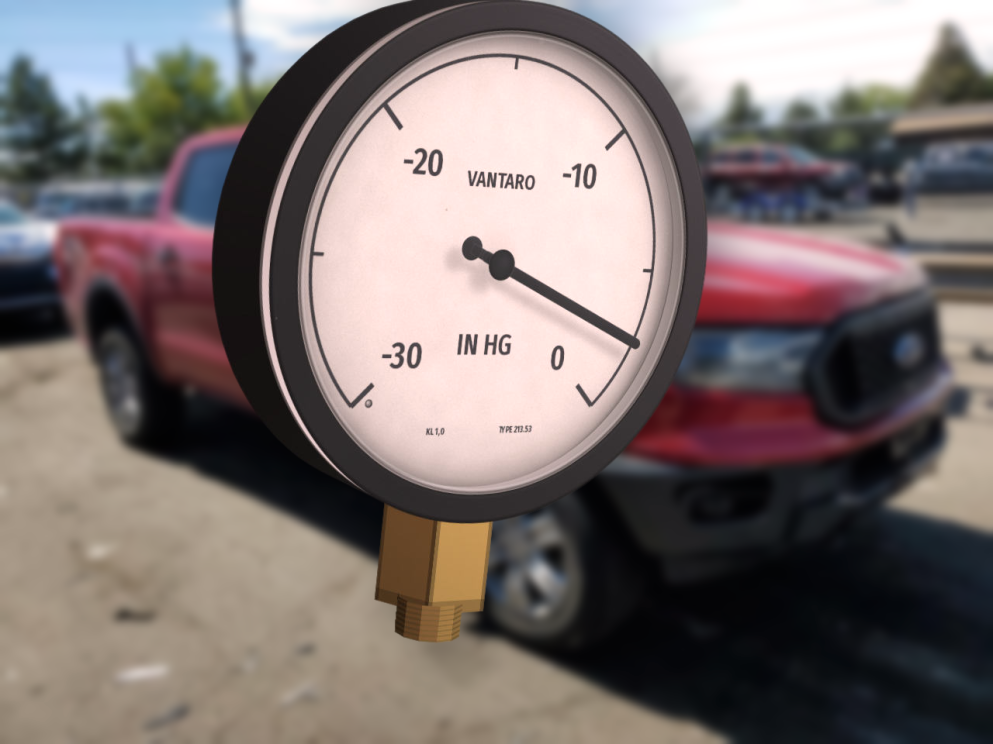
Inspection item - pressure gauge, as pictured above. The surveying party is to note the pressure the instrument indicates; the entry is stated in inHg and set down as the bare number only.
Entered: -2.5
